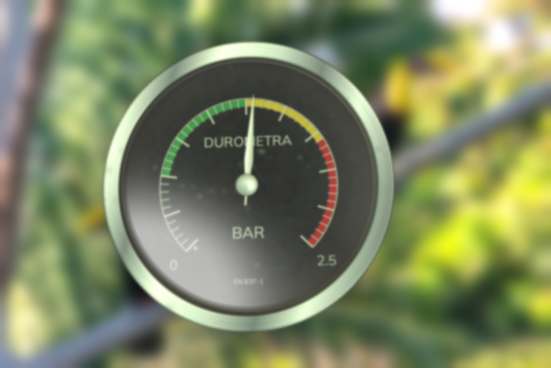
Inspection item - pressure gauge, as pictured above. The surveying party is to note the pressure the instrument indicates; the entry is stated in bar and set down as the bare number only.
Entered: 1.3
